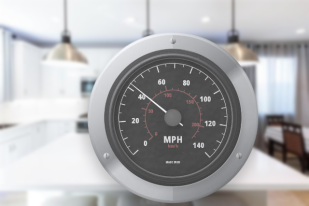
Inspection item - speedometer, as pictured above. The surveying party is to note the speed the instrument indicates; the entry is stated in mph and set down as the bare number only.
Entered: 42.5
